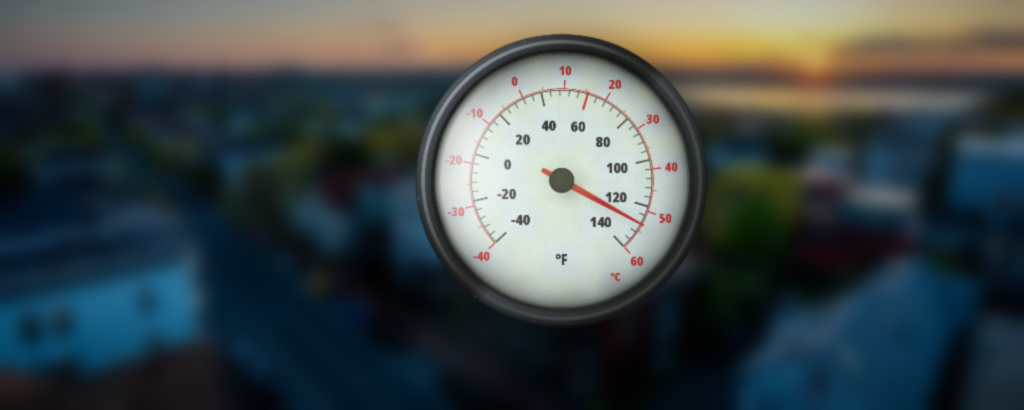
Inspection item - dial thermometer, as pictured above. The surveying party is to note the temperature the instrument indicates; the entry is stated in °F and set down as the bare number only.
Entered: 128
